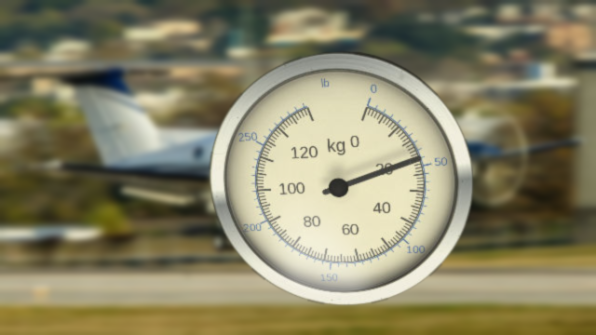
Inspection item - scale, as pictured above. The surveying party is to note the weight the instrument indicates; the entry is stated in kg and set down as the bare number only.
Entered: 20
